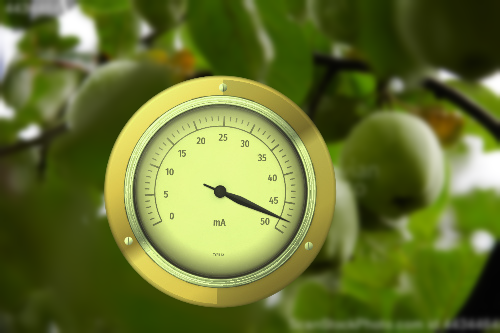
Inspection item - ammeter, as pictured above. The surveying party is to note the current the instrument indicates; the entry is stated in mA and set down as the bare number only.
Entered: 48
